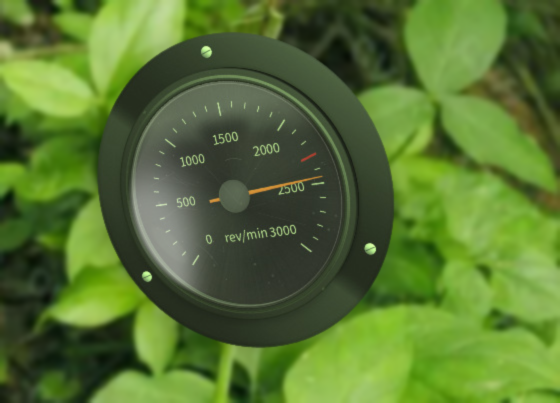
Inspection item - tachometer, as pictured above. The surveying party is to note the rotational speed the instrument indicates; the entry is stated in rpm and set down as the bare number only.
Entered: 2450
